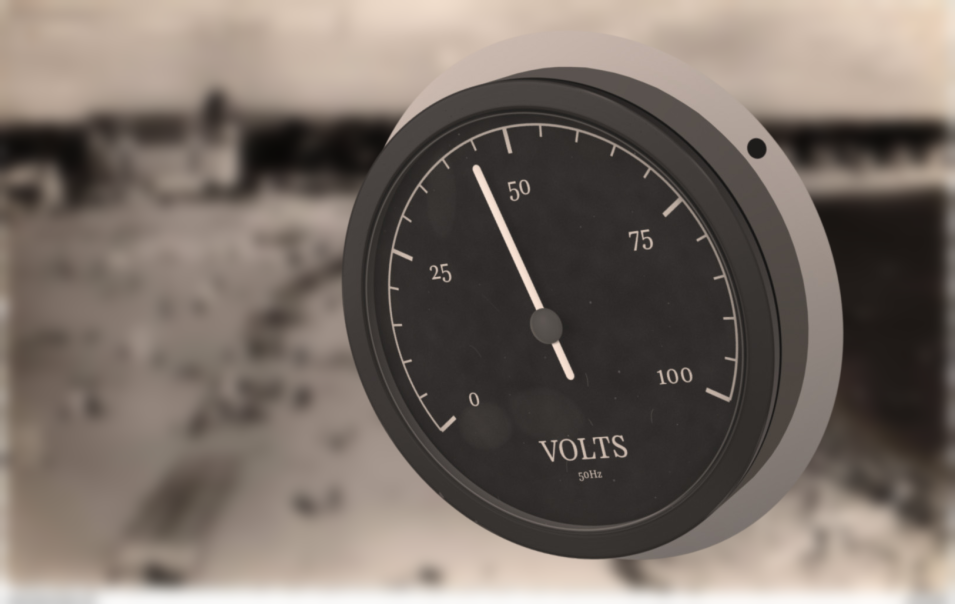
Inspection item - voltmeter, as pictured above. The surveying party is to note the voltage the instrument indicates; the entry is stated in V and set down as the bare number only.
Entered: 45
